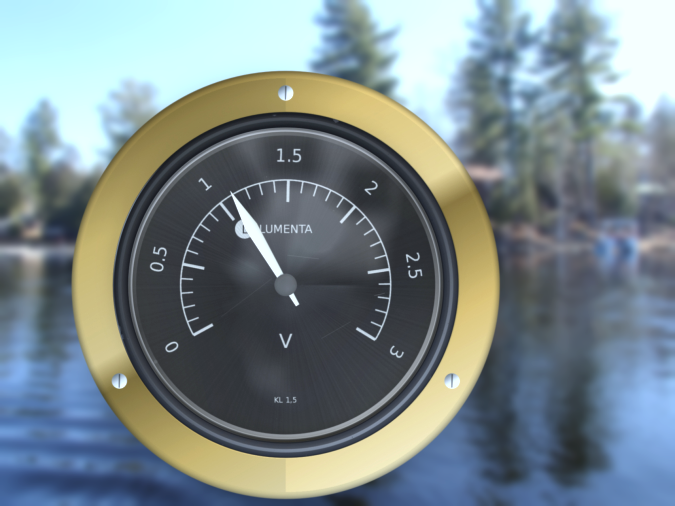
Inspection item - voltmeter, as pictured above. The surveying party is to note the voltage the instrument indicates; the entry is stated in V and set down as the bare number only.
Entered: 1.1
